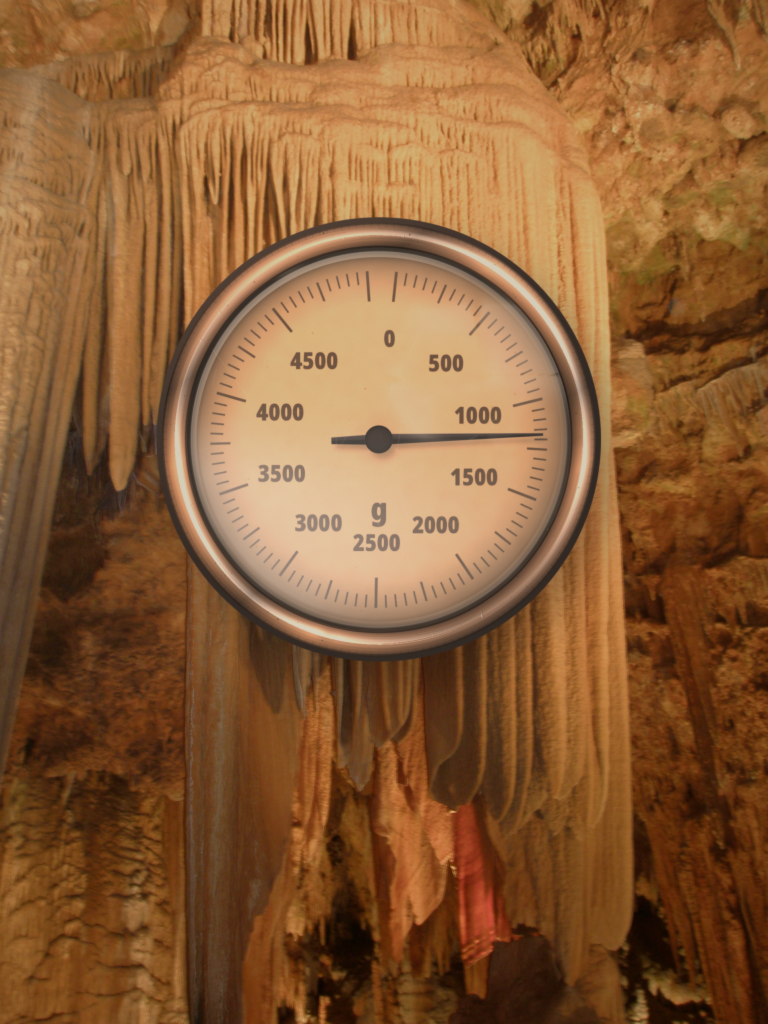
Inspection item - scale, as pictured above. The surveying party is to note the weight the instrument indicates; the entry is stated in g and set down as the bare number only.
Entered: 1175
